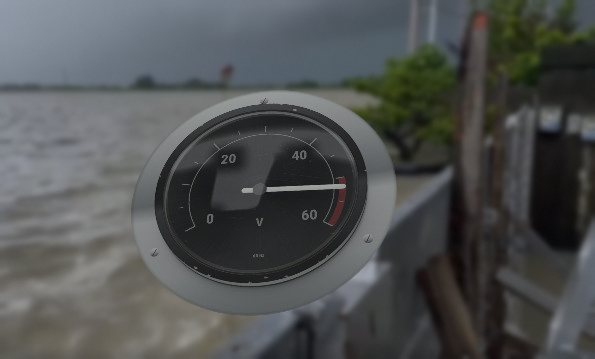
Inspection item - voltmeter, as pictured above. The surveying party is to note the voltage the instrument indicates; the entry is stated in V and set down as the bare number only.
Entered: 52.5
